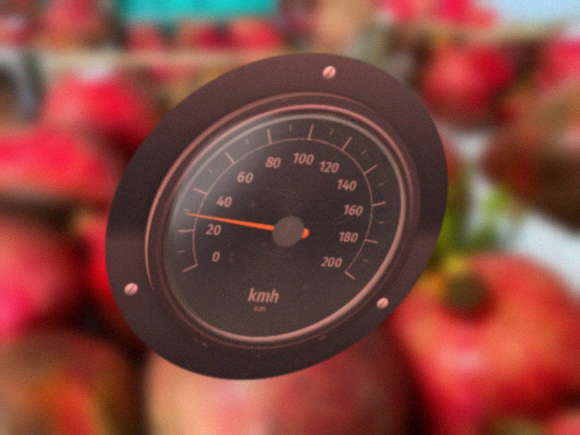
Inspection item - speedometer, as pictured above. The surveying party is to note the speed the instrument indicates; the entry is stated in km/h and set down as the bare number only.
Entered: 30
